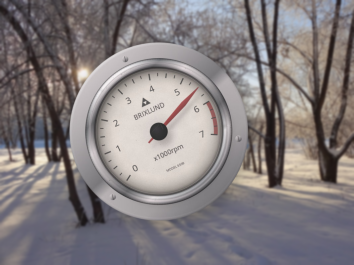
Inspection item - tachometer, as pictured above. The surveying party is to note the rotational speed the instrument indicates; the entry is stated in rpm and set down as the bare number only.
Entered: 5500
